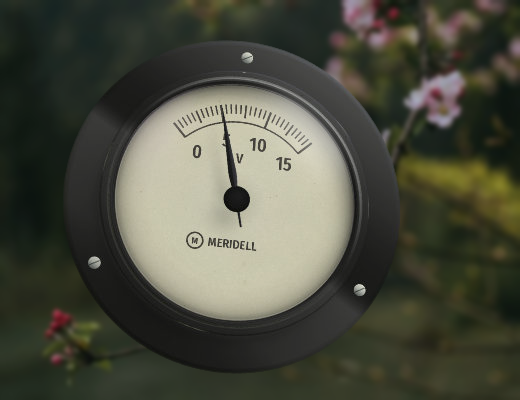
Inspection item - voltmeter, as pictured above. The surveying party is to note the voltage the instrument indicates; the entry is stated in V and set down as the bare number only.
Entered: 5
